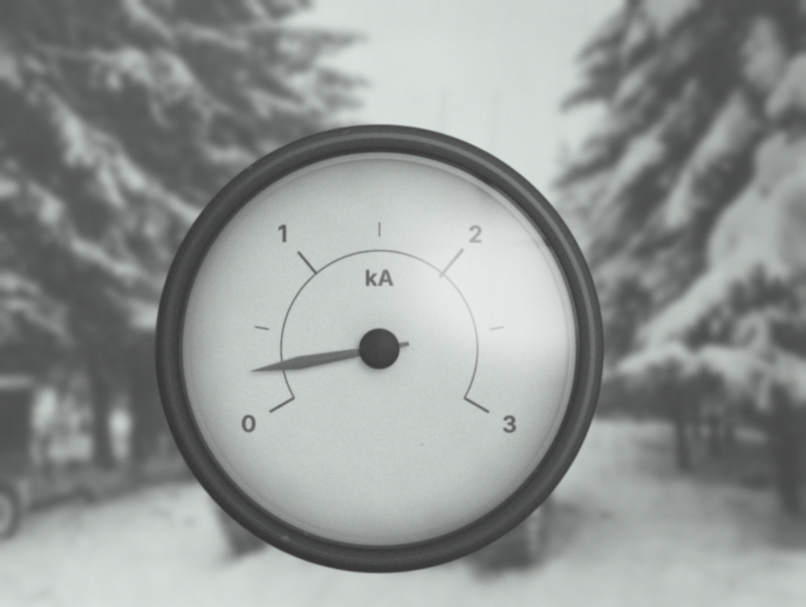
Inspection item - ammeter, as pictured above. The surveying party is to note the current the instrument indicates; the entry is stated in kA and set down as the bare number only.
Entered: 0.25
